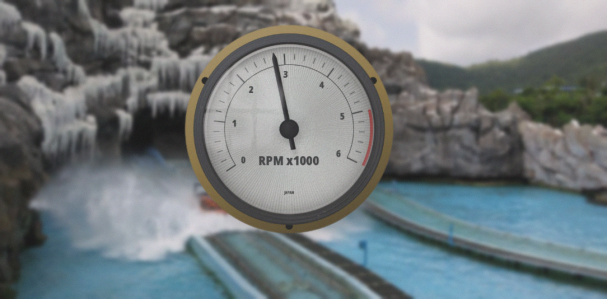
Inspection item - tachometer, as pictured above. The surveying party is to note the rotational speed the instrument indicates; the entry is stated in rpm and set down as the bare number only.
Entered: 2800
